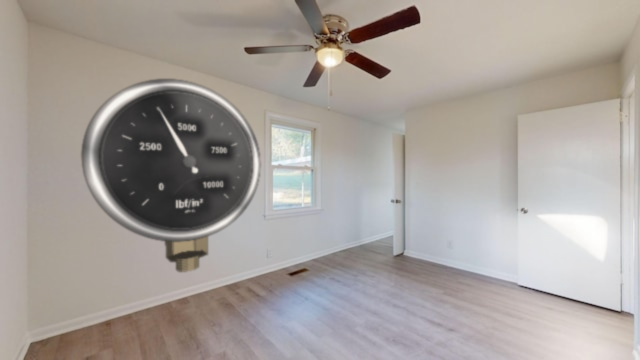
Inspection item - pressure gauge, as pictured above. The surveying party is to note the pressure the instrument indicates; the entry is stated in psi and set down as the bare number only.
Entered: 4000
